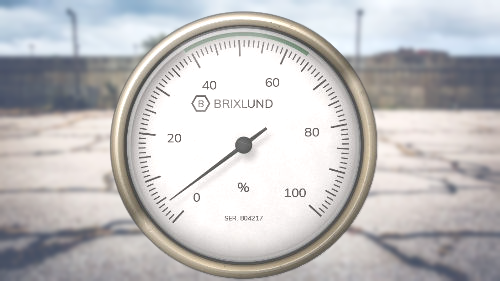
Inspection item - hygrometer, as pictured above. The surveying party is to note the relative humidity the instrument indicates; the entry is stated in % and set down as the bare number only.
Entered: 4
